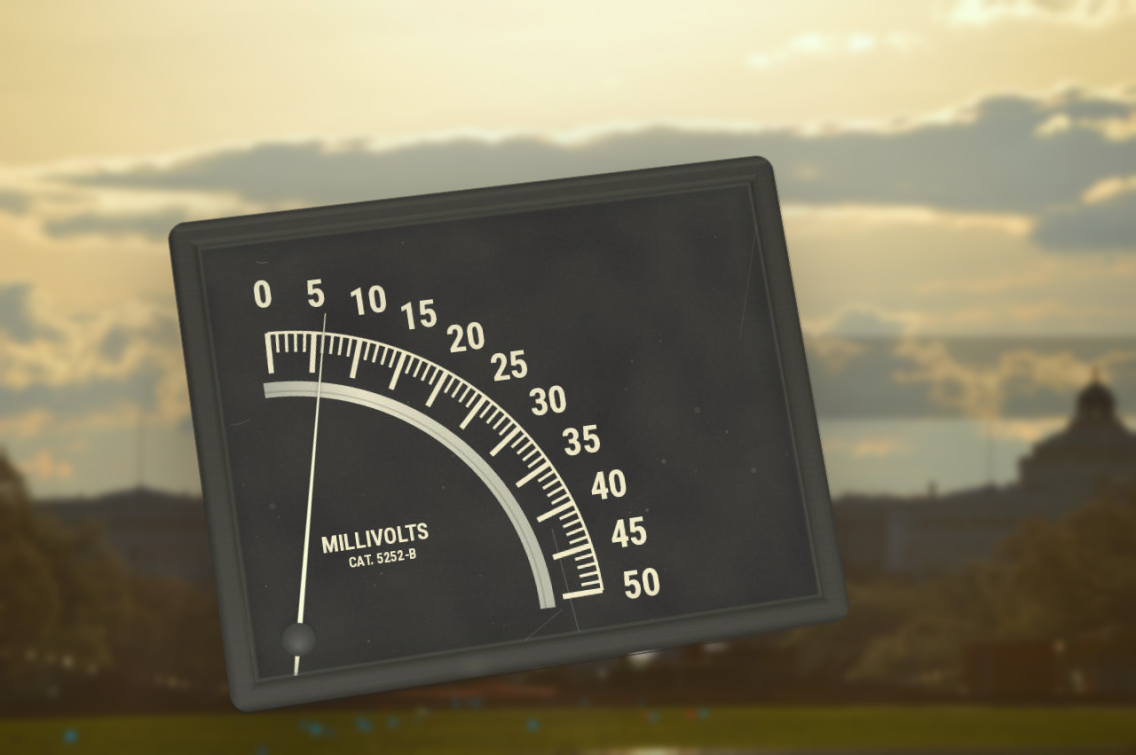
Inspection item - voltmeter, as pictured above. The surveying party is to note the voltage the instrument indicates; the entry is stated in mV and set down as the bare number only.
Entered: 6
